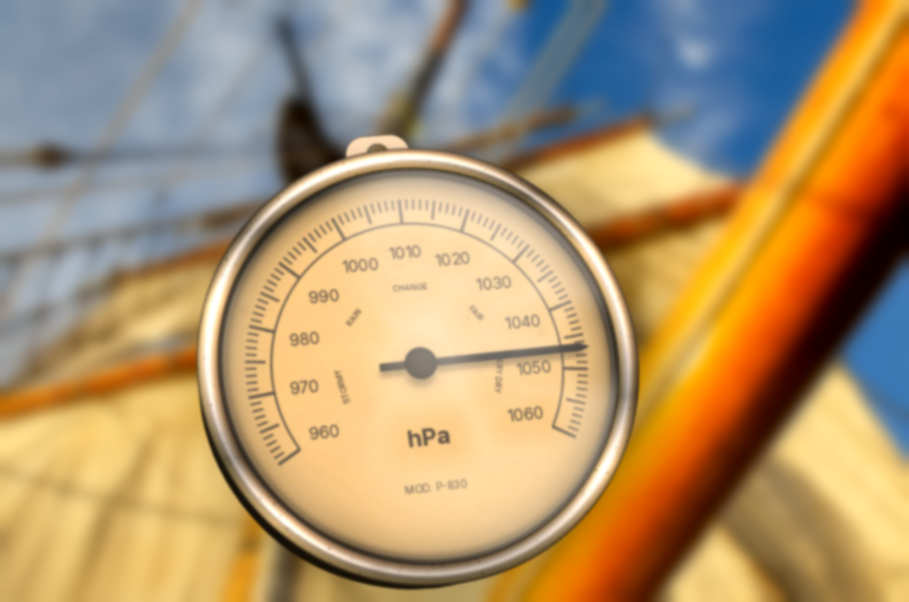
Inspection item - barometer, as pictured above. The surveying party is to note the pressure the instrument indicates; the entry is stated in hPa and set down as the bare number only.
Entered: 1047
